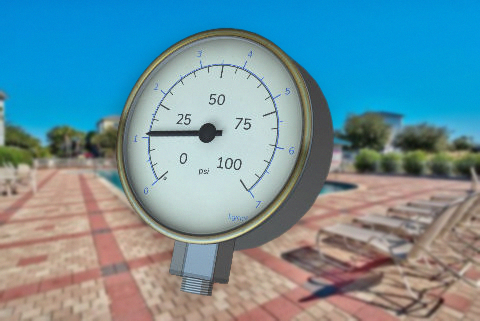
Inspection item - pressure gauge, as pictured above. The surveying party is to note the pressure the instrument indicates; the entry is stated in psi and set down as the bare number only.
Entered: 15
